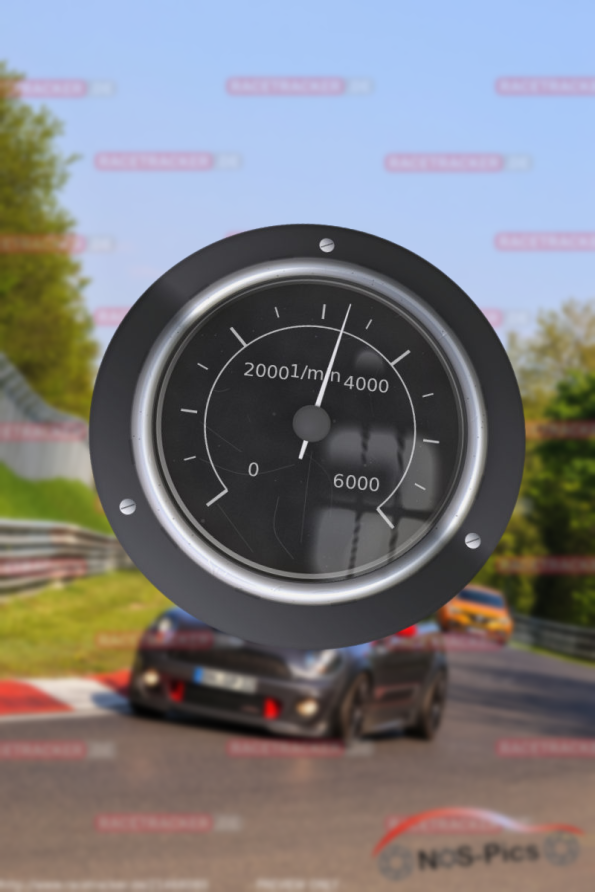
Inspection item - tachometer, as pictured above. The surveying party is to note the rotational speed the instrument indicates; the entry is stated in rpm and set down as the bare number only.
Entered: 3250
